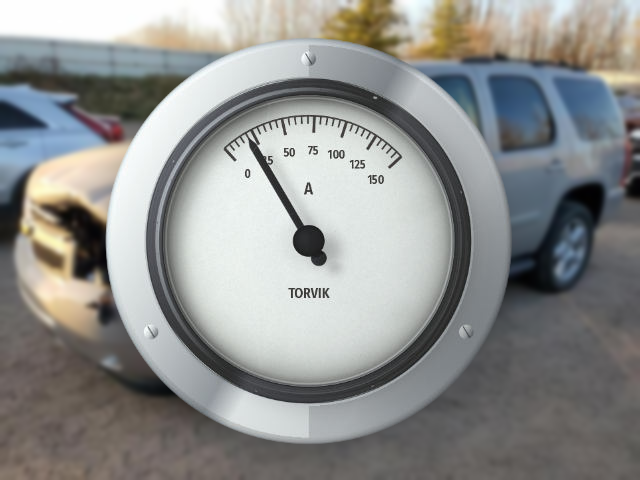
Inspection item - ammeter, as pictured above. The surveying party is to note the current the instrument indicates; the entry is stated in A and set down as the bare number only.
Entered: 20
